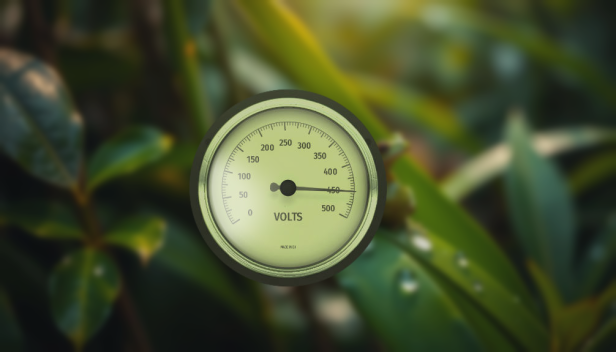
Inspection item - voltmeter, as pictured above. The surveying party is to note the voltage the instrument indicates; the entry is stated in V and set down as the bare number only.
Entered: 450
